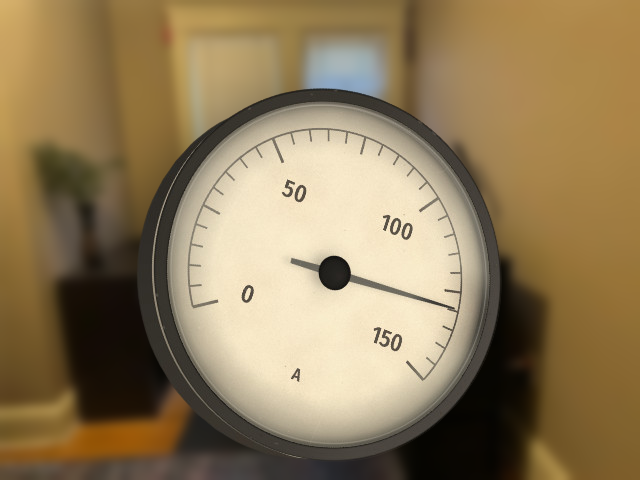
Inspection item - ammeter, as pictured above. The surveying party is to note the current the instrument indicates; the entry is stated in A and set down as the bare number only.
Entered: 130
